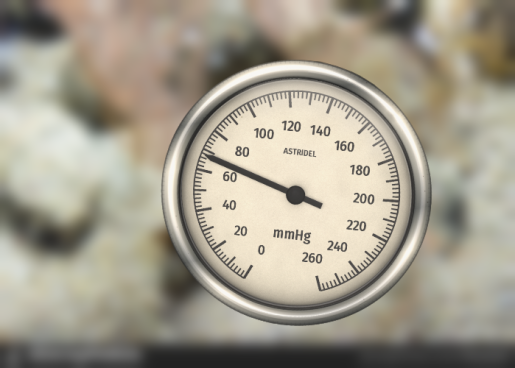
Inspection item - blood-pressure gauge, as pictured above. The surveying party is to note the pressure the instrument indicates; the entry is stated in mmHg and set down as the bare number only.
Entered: 68
